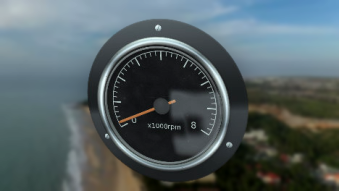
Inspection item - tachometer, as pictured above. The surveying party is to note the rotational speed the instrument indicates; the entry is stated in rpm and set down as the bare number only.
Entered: 200
